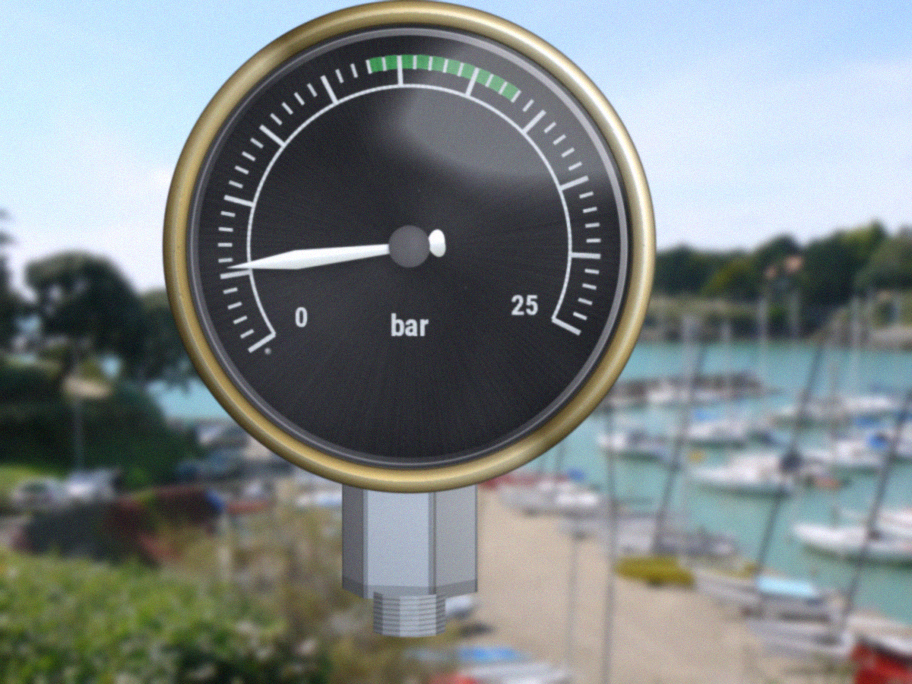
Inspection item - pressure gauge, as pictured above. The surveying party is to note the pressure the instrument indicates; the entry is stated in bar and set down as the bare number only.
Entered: 2.75
